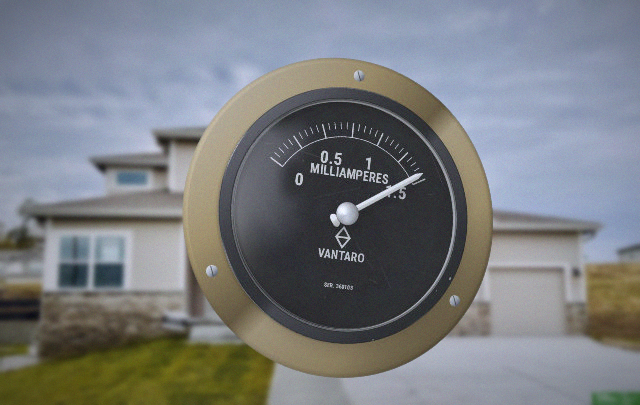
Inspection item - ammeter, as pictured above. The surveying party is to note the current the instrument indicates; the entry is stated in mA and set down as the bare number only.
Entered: 1.45
